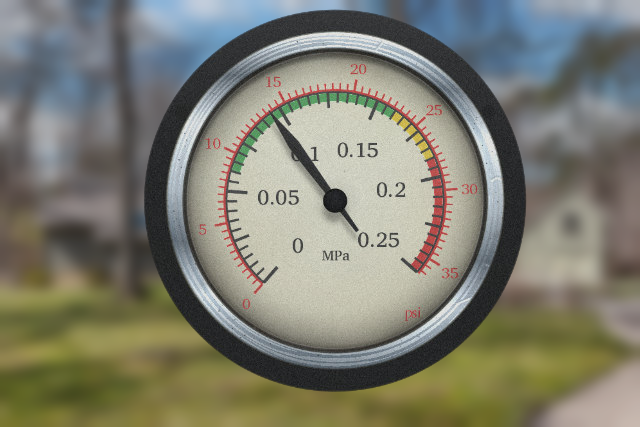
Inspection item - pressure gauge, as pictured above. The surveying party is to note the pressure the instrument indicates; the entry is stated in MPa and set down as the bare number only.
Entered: 0.095
